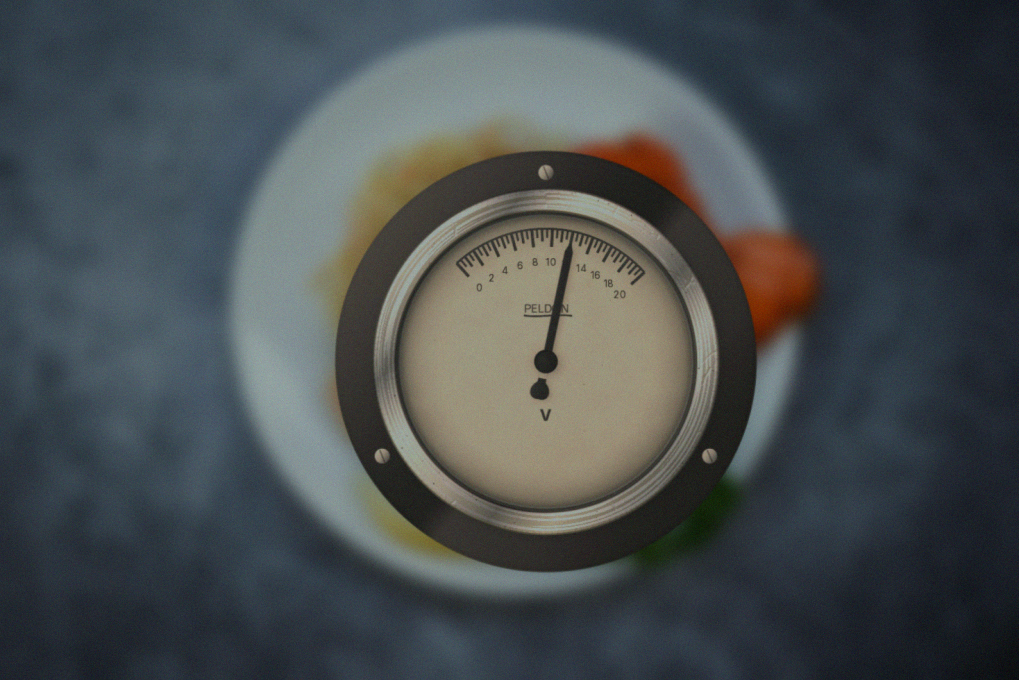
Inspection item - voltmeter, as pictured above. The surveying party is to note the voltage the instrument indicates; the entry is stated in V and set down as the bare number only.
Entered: 12
